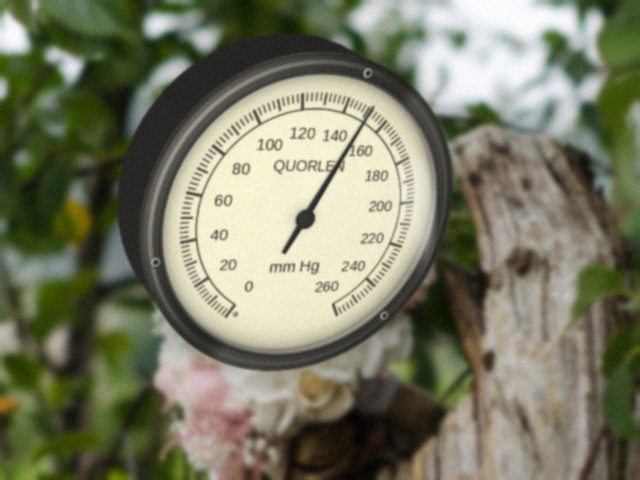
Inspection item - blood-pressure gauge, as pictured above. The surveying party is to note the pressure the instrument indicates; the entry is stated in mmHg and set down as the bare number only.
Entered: 150
